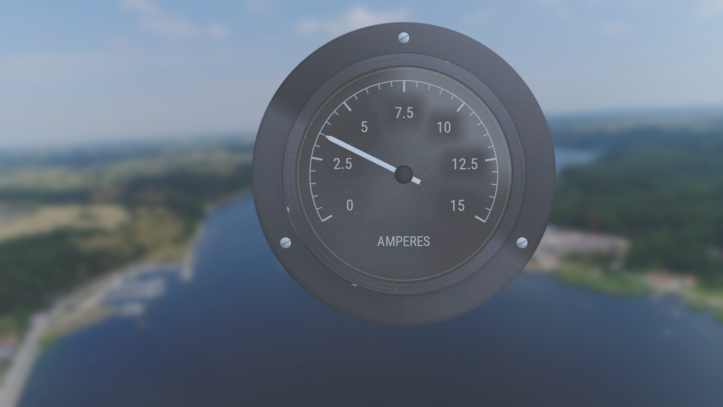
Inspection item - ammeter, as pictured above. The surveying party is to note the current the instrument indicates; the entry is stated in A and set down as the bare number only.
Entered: 3.5
